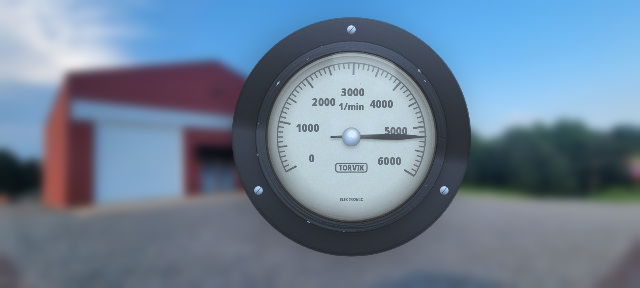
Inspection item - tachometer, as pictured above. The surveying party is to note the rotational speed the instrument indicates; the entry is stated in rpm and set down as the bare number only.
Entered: 5200
